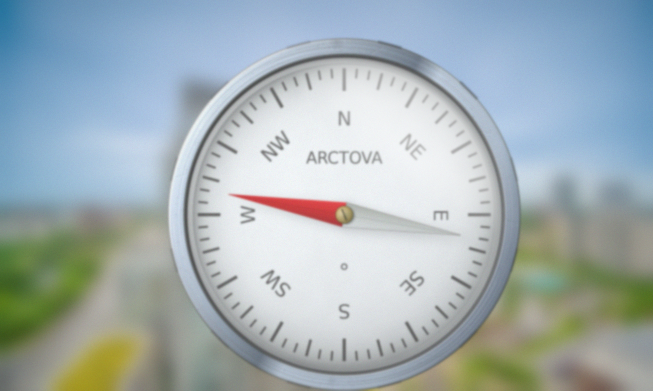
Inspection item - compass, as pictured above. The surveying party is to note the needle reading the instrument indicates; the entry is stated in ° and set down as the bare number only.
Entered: 280
